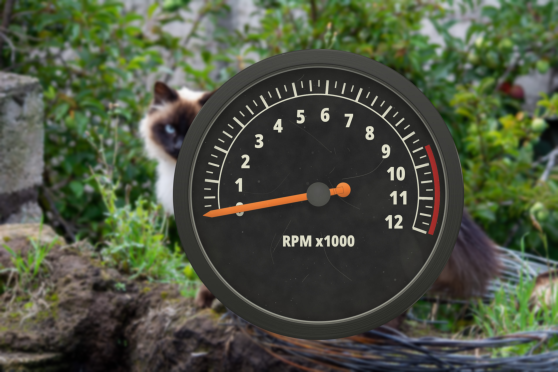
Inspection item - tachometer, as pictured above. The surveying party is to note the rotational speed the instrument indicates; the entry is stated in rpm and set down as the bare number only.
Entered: 0
